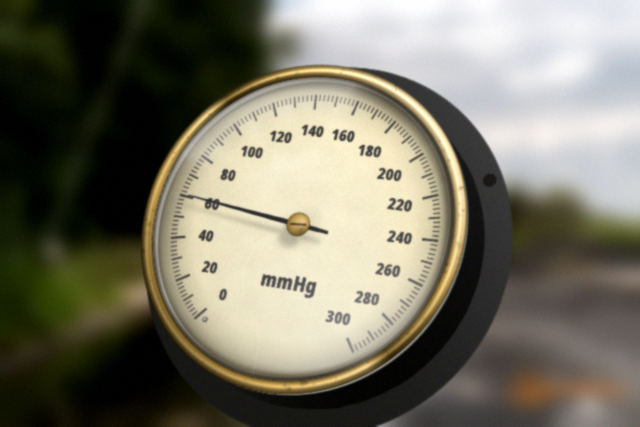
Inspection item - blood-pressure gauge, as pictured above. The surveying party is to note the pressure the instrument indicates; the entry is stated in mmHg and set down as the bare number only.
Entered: 60
